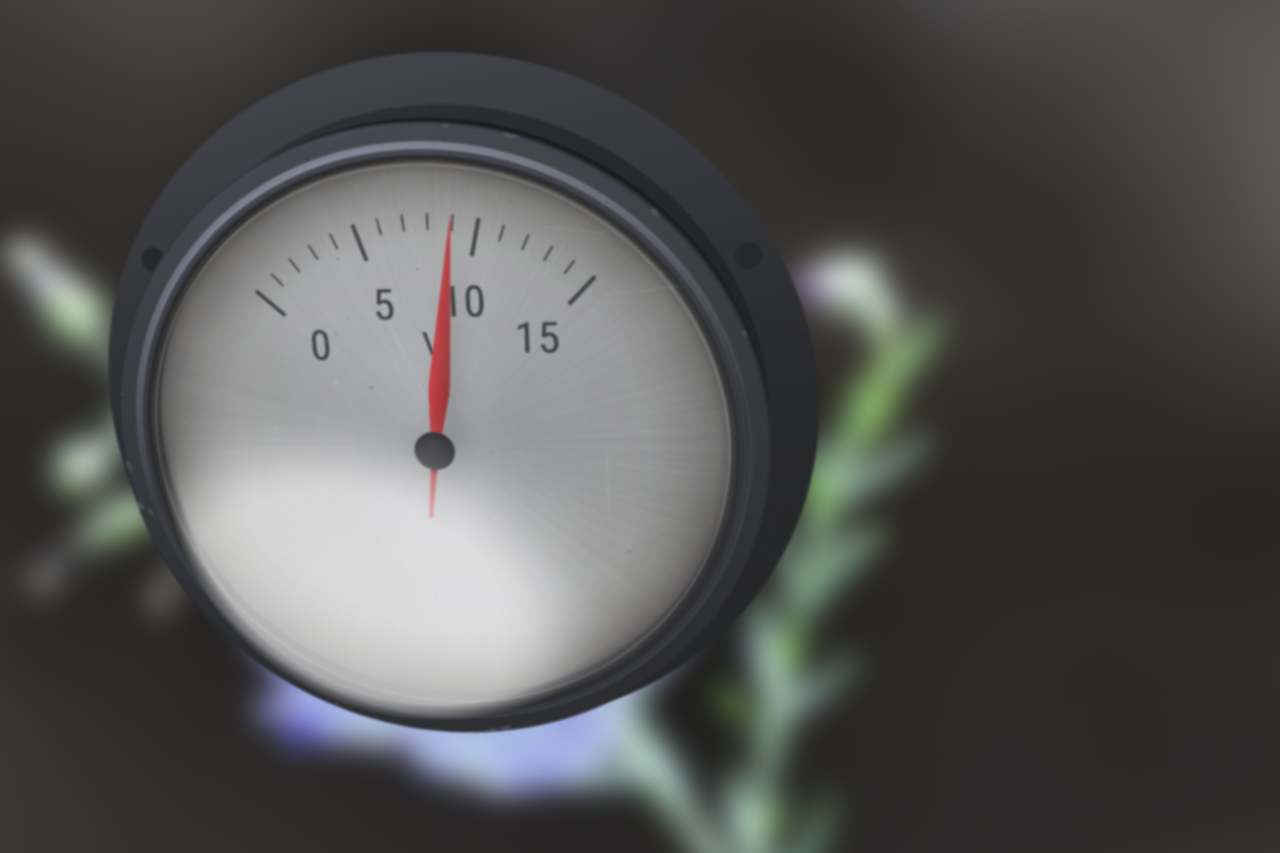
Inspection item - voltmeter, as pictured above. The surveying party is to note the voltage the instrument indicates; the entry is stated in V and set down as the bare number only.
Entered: 9
